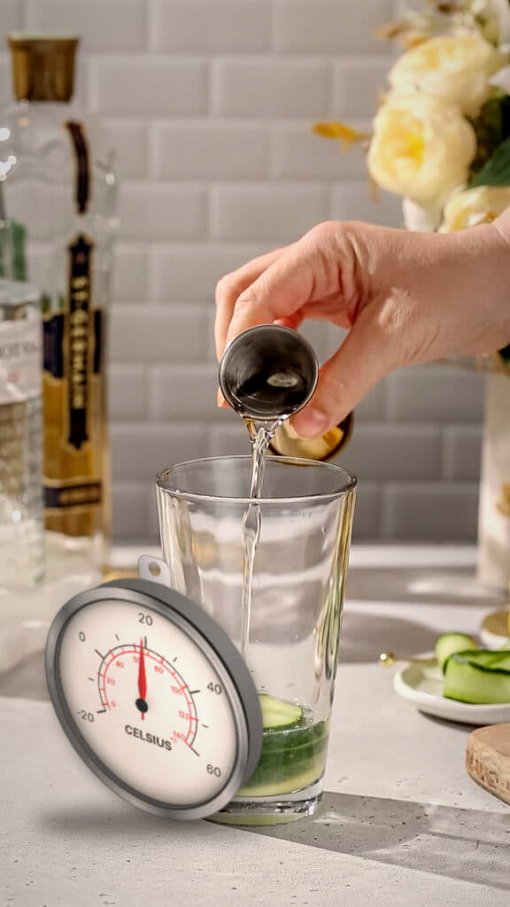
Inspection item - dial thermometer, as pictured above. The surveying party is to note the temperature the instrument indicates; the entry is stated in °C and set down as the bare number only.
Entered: 20
